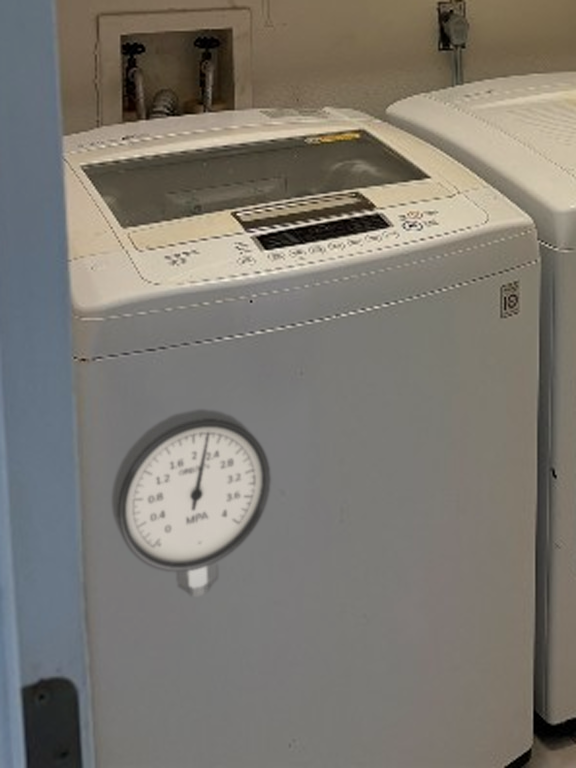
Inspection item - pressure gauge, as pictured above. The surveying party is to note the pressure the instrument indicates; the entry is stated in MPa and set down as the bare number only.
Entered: 2.2
